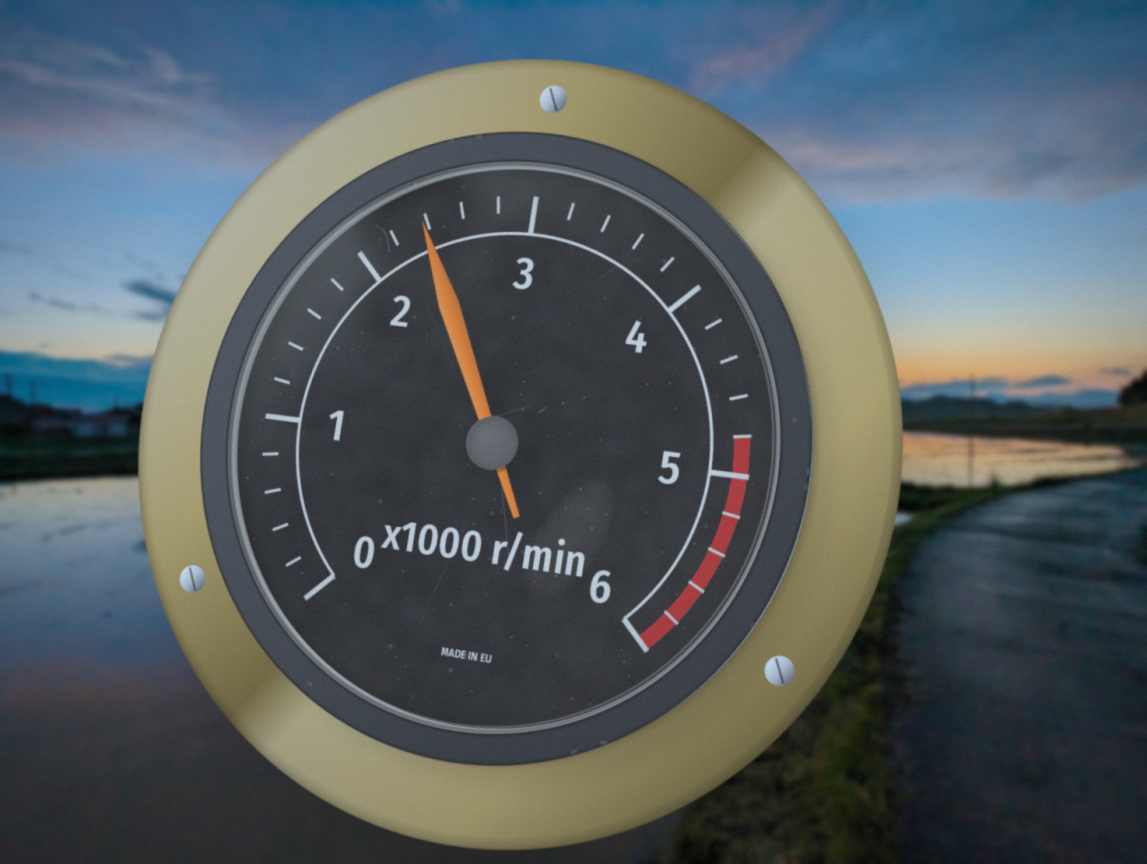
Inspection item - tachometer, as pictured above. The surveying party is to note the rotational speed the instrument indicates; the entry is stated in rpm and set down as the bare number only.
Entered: 2400
